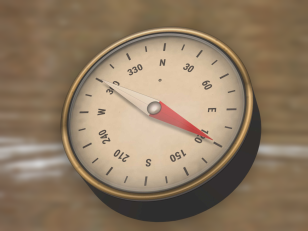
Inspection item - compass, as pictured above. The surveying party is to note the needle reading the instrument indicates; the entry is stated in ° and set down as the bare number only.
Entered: 120
